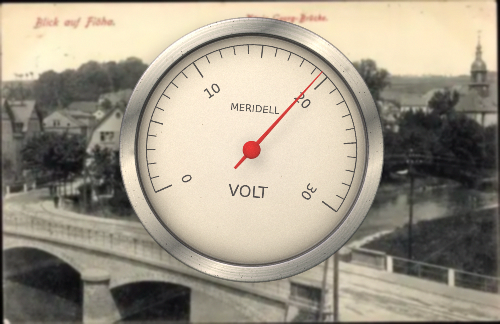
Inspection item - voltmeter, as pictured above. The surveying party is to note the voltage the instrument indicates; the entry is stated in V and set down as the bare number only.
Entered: 19.5
